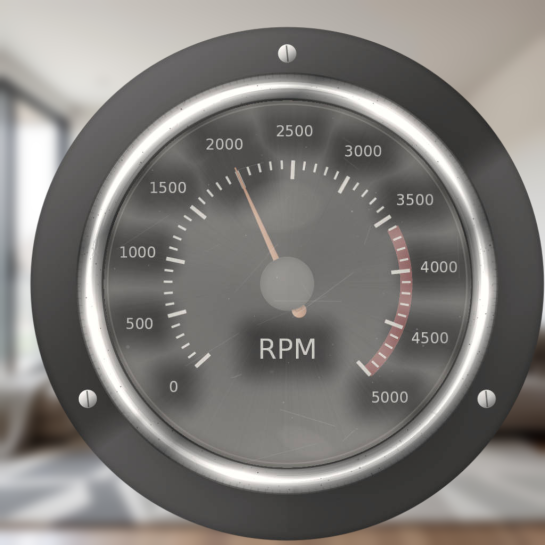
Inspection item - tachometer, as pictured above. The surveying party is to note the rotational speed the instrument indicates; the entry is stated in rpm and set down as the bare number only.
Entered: 2000
